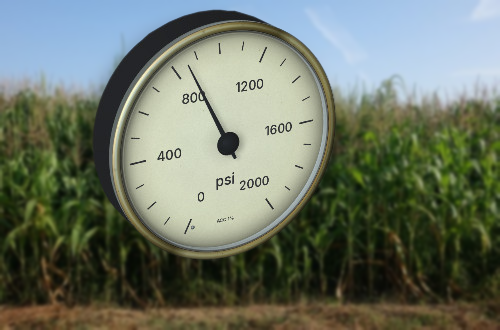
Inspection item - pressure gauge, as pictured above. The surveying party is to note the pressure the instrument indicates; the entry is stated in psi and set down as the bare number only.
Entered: 850
